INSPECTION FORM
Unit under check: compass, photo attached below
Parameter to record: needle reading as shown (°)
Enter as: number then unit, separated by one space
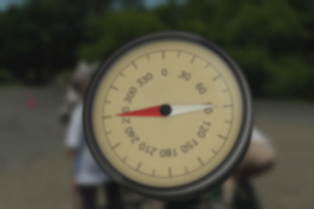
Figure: 270 °
